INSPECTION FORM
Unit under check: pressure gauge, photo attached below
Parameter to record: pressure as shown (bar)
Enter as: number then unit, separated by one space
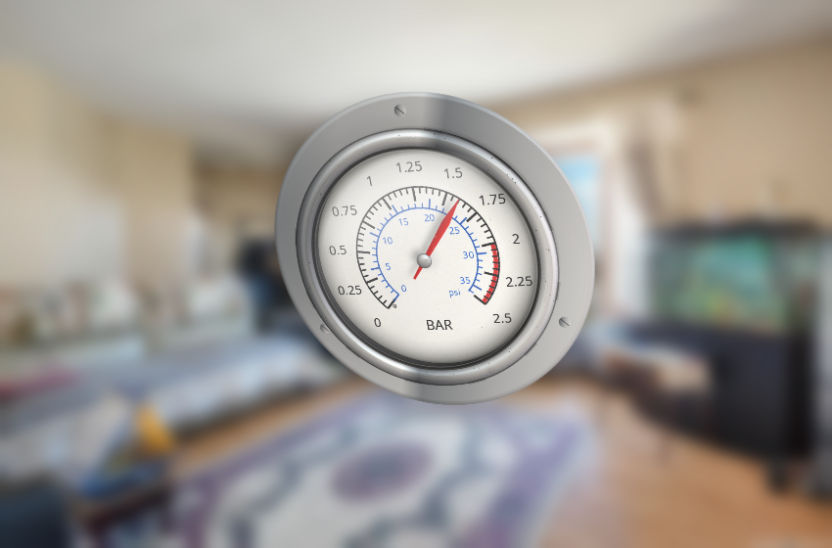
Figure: 1.6 bar
